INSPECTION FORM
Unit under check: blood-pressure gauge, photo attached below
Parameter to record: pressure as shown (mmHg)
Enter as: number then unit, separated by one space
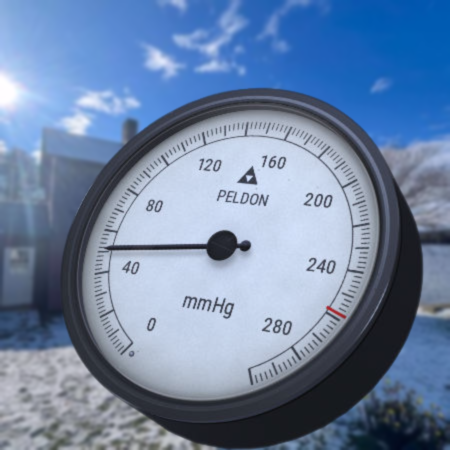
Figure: 50 mmHg
